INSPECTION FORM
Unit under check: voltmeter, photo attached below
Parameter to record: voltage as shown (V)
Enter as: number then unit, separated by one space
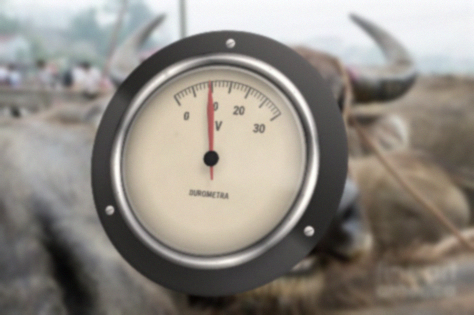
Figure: 10 V
